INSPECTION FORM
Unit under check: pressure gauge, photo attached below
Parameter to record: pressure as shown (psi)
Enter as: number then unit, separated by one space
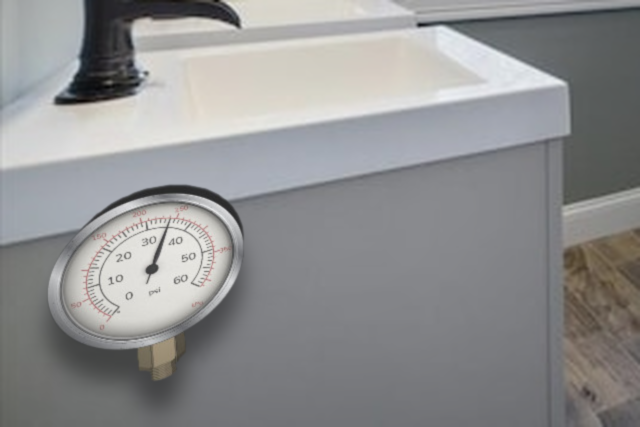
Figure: 35 psi
